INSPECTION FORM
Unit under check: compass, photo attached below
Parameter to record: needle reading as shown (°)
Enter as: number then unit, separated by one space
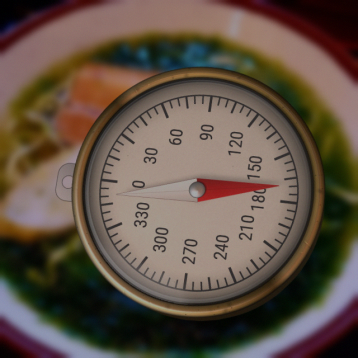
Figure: 170 °
